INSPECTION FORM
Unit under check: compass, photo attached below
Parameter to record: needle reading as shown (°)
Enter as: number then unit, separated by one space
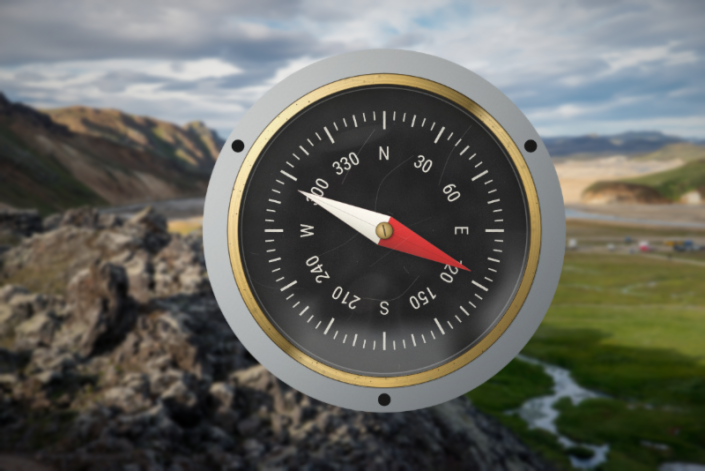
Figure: 115 °
